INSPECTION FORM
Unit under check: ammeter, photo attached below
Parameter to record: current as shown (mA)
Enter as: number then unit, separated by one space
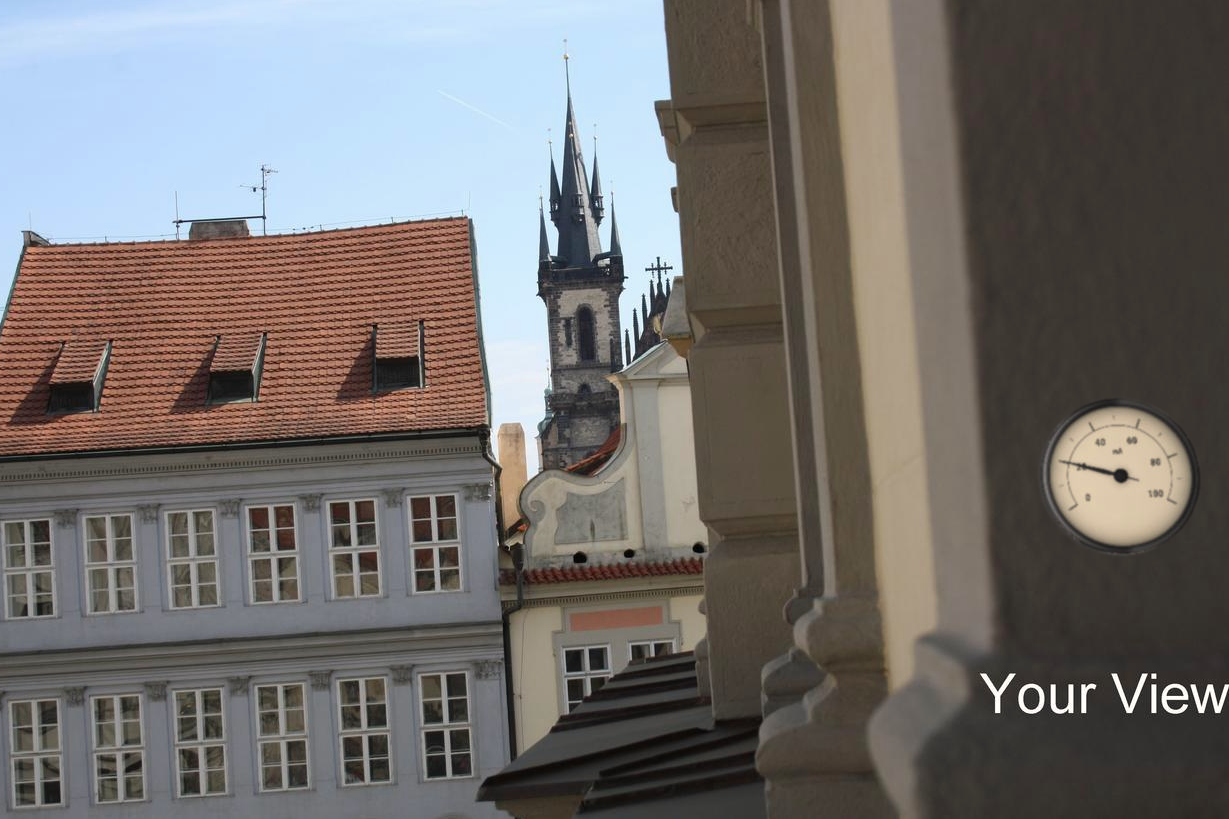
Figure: 20 mA
